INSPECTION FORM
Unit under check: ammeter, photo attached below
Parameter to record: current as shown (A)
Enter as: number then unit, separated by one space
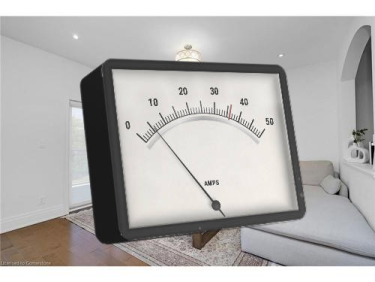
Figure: 5 A
